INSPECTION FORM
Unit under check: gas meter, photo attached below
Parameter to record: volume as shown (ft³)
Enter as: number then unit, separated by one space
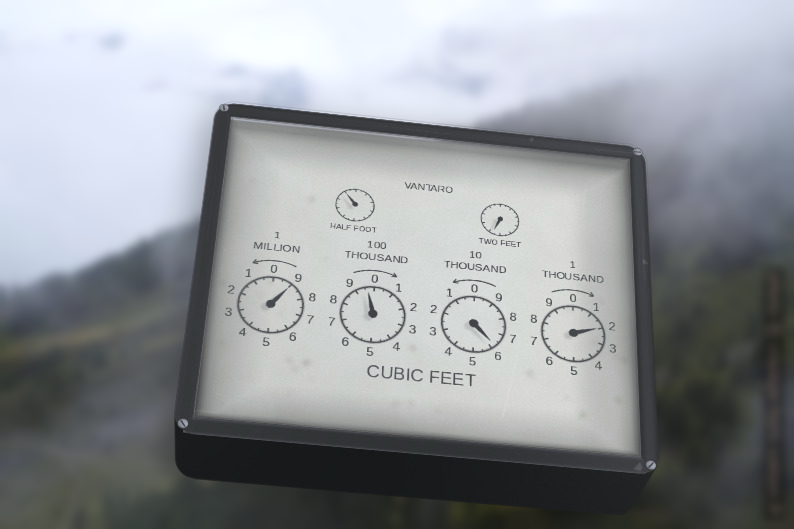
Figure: 896200 ft³
